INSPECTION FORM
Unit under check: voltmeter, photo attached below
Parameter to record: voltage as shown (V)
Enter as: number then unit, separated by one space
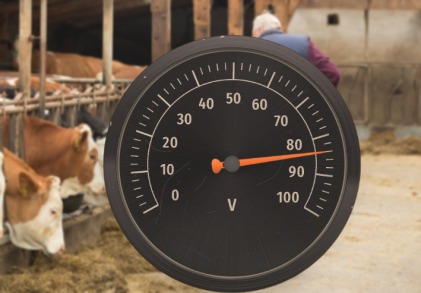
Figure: 84 V
